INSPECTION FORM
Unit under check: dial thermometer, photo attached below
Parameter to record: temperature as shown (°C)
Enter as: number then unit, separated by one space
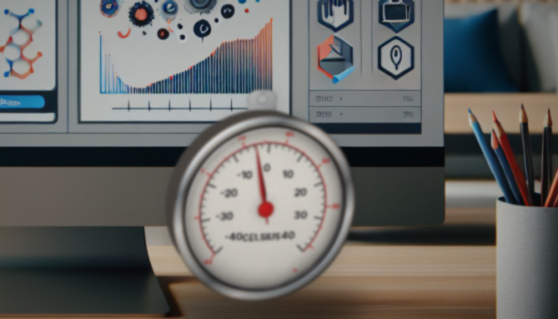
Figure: -4 °C
